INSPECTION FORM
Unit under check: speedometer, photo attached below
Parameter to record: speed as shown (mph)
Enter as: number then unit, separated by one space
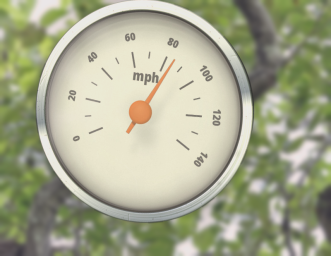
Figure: 85 mph
